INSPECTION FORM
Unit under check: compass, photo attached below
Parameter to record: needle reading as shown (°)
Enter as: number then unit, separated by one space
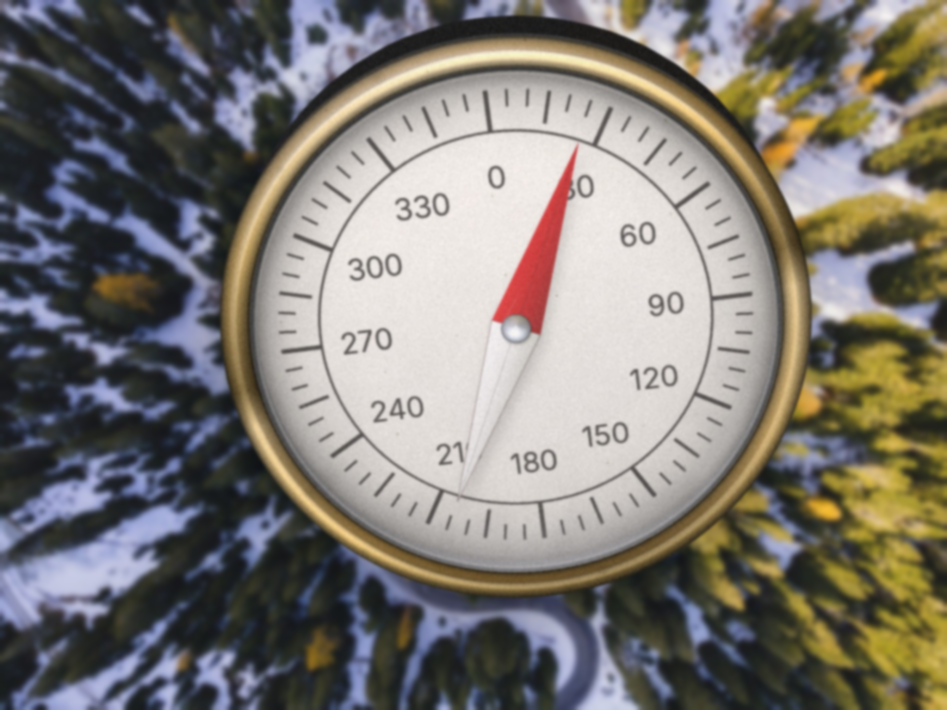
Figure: 25 °
